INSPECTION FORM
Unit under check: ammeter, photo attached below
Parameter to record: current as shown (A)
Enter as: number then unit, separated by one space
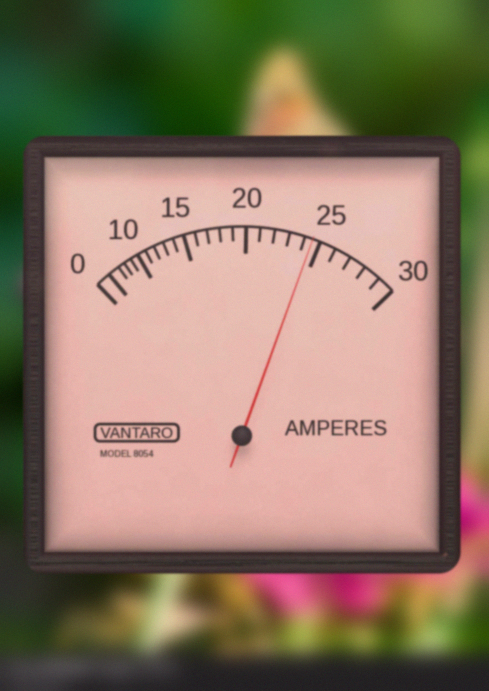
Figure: 24.5 A
